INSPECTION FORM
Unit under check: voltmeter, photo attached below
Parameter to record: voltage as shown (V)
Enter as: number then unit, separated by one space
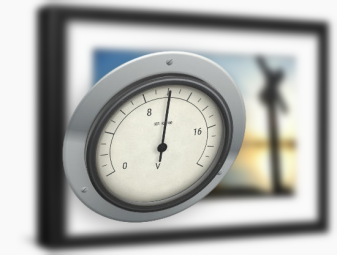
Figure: 10 V
